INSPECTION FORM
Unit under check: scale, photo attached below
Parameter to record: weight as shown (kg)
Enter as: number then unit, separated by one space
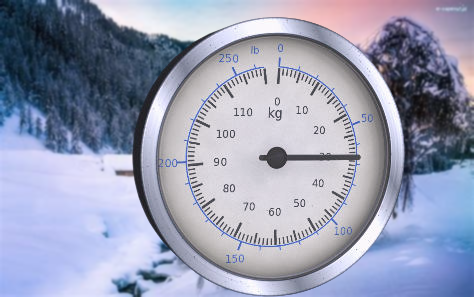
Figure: 30 kg
